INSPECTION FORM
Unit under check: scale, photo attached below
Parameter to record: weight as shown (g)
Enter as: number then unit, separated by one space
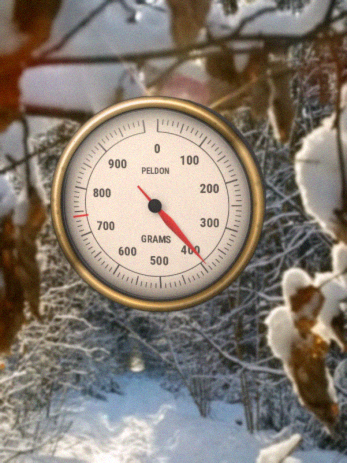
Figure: 390 g
